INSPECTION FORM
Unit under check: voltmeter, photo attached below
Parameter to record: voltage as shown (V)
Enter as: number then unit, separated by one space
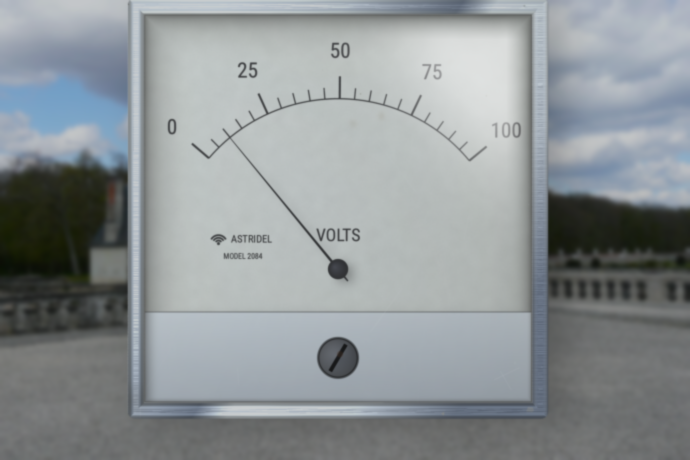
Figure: 10 V
